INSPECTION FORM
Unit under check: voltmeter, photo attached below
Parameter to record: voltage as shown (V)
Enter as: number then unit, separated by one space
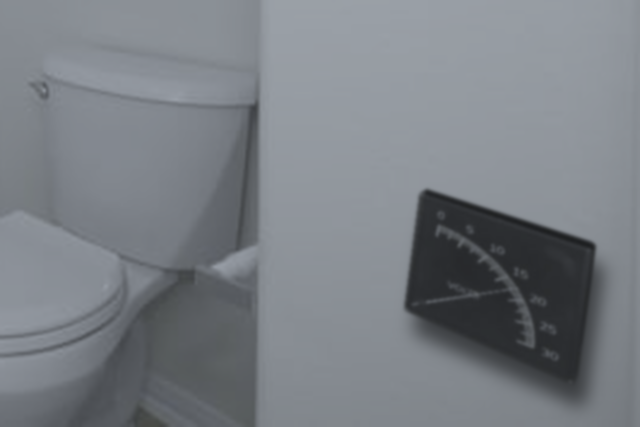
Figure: 17.5 V
